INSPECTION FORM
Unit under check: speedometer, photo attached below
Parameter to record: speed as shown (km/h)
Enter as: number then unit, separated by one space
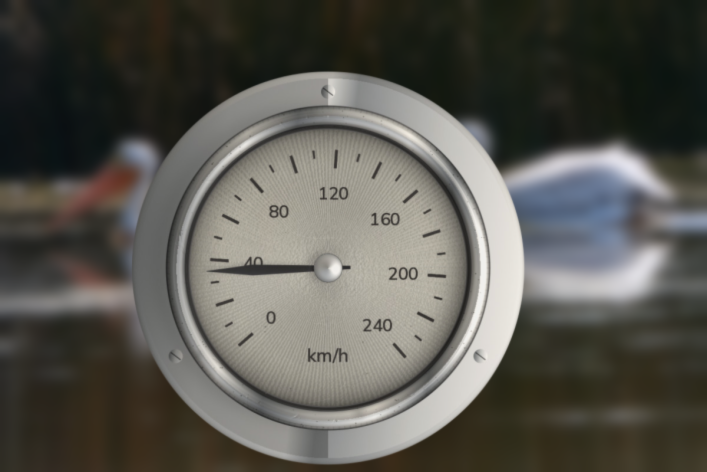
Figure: 35 km/h
